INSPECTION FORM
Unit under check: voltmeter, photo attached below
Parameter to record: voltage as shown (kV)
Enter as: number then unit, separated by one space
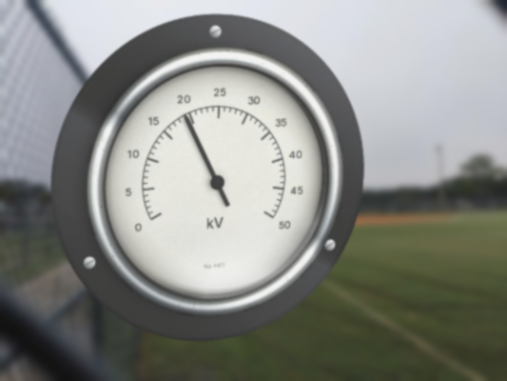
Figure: 19 kV
